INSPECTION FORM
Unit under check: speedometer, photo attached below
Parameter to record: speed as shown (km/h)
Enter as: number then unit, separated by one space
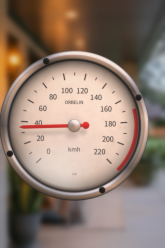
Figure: 35 km/h
